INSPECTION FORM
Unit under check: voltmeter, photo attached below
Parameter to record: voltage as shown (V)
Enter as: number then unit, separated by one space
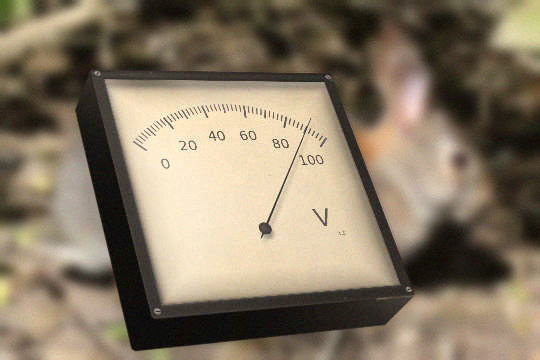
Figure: 90 V
